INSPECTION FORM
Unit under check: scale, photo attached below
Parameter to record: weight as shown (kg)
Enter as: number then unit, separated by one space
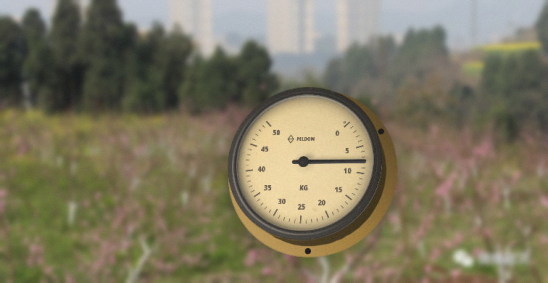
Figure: 8 kg
